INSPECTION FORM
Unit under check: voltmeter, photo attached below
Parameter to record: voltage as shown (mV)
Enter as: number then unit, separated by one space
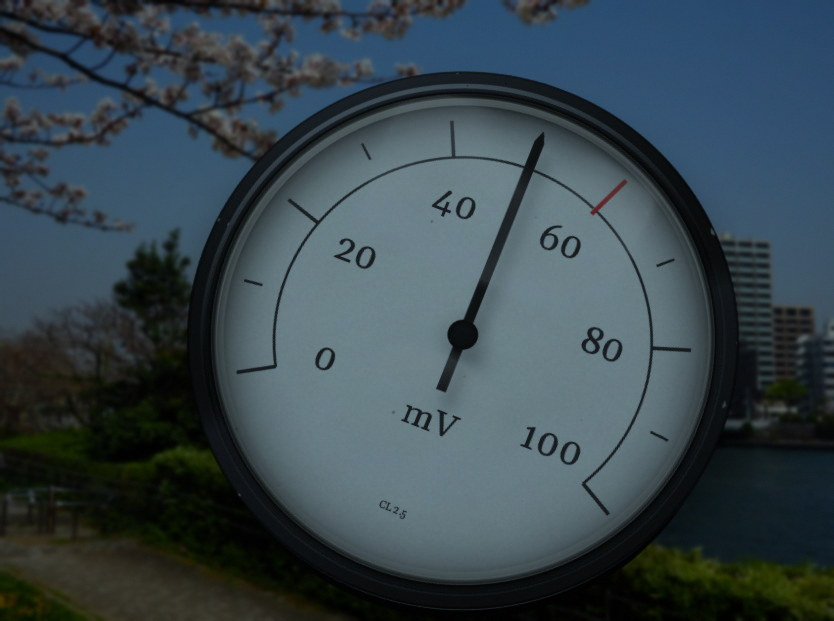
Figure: 50 mV
